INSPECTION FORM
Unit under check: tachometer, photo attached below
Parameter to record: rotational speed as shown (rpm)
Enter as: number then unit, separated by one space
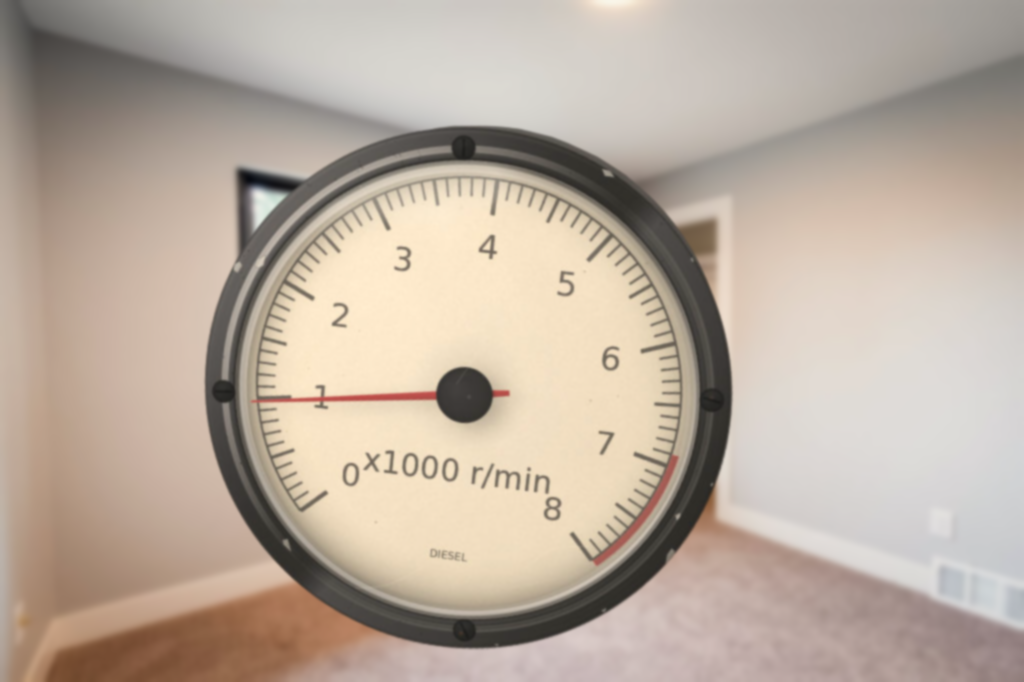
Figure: 1000 rpm
